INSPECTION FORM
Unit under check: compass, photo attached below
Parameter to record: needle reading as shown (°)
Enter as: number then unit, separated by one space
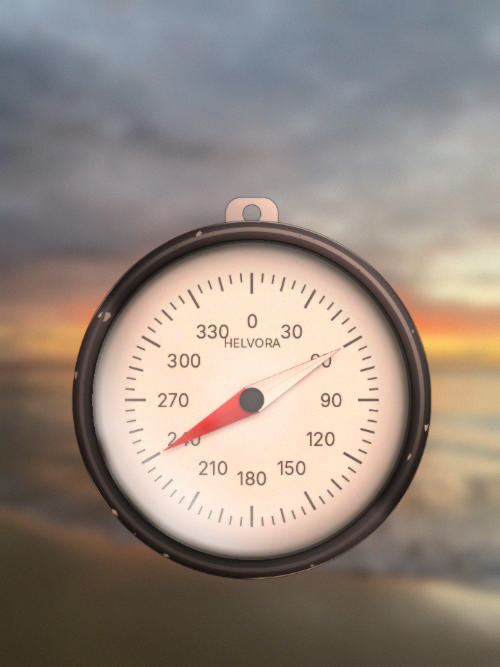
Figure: 240 °
